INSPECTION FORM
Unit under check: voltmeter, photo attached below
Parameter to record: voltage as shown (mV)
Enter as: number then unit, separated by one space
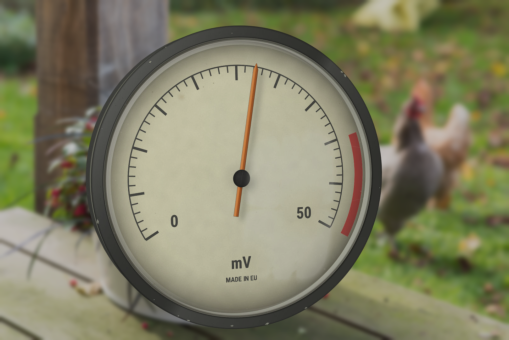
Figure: 27 mV
